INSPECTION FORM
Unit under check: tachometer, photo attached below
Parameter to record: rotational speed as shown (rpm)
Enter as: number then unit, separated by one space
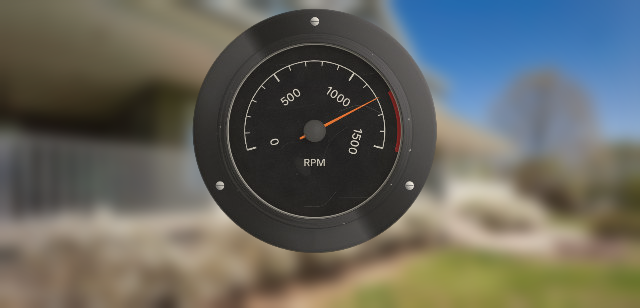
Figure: 1200 rpm
